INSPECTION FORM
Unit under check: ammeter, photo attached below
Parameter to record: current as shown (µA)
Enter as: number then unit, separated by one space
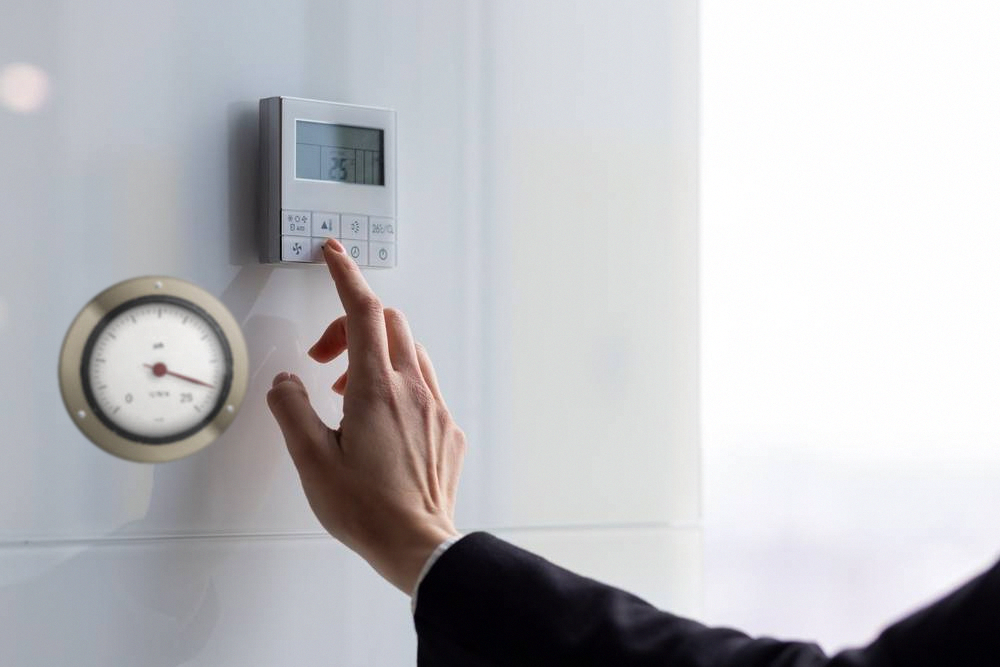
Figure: 22.5 µA
